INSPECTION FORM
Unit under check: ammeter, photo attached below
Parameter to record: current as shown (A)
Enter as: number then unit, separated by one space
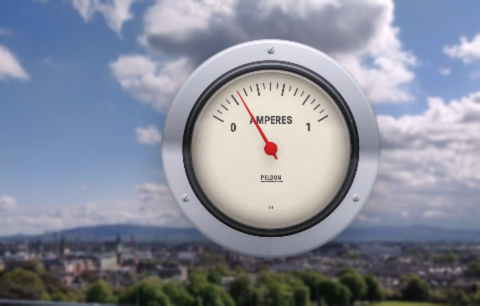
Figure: 0.25 A
